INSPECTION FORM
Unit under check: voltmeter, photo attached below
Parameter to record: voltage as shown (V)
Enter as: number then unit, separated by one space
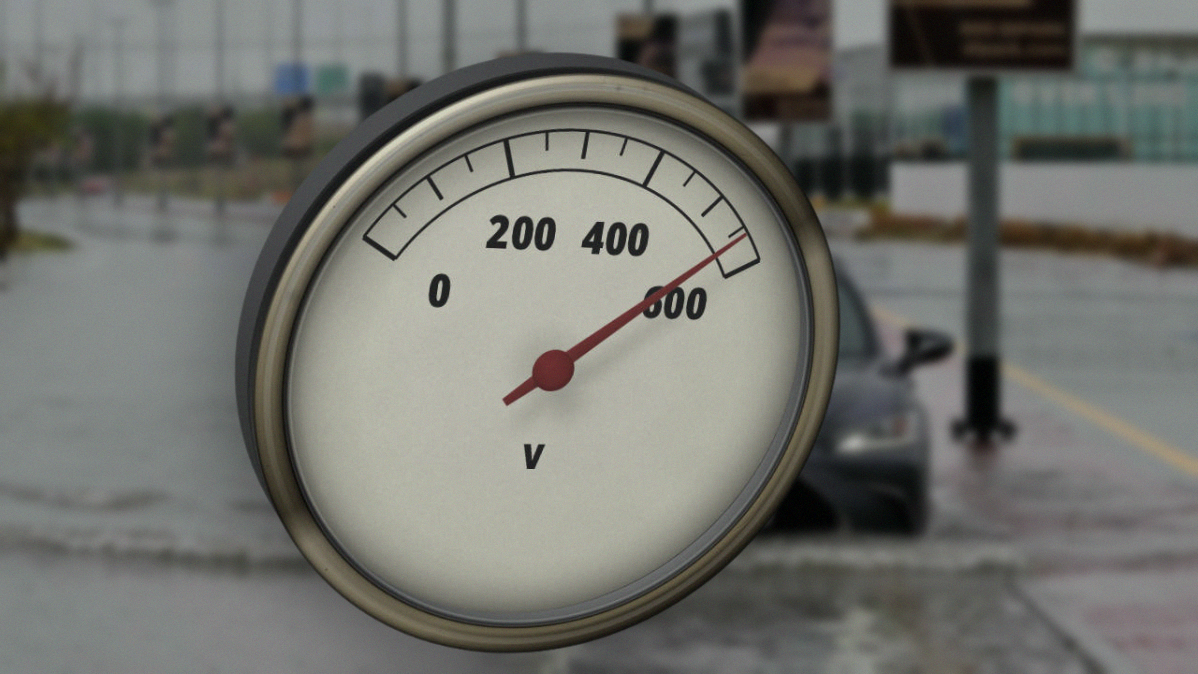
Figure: 550 V
